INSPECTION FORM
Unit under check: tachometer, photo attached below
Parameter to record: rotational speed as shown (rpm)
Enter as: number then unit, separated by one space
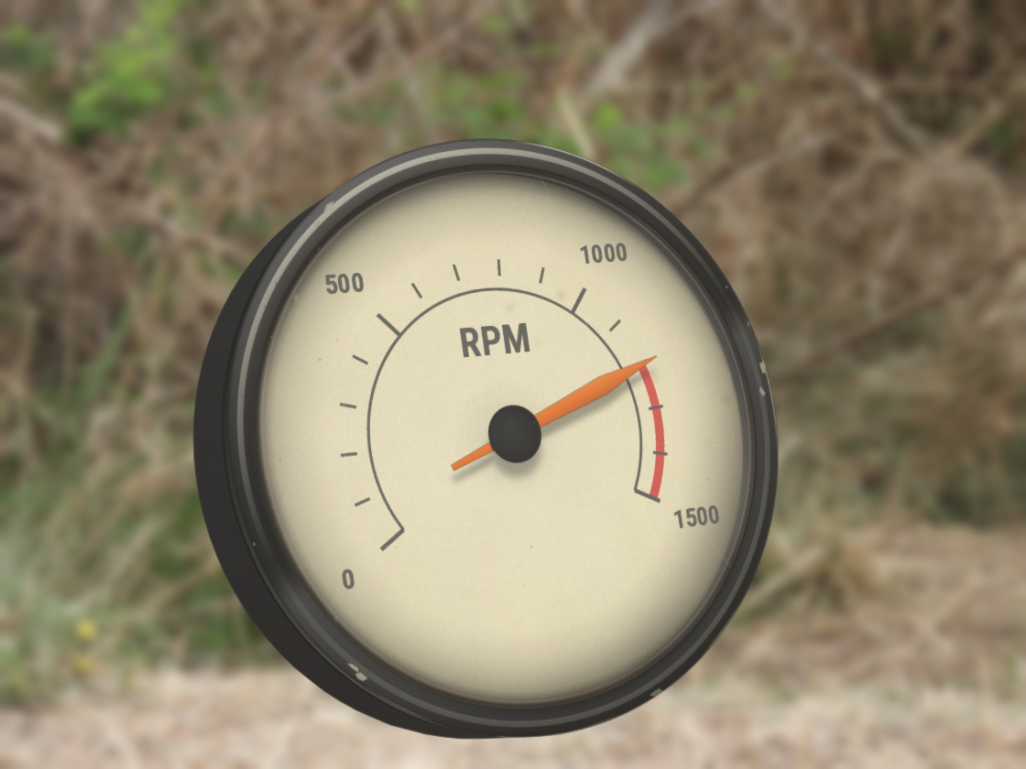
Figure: 1200 rpm
